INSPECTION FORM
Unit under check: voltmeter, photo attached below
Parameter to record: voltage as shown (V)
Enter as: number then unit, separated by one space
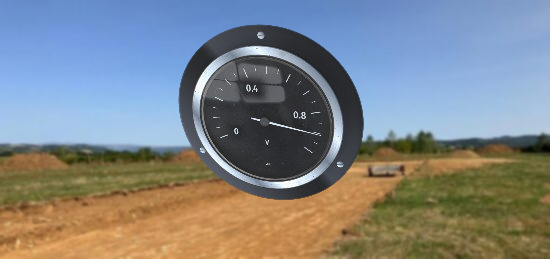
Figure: 0.9 V
